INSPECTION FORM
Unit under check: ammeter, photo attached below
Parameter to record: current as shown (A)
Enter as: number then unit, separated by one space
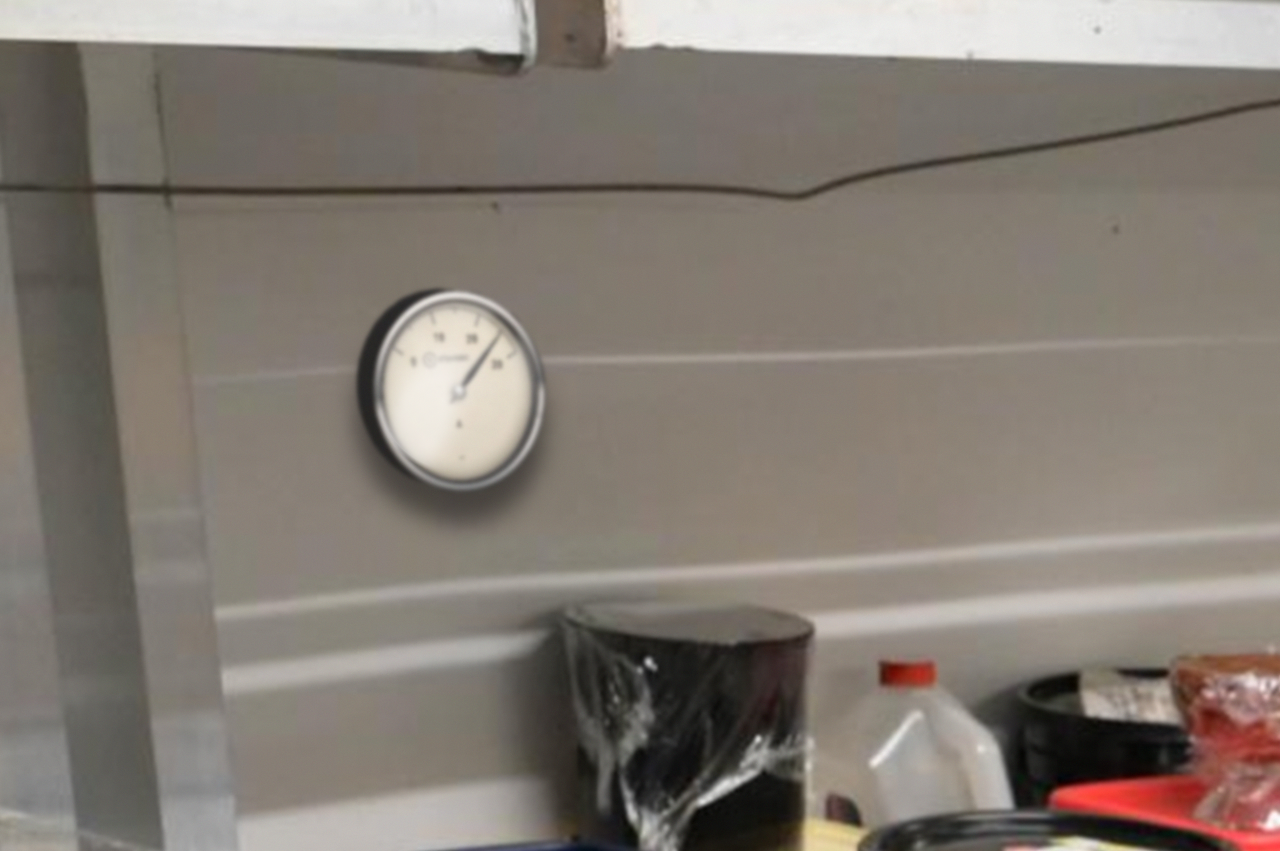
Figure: 25 A
